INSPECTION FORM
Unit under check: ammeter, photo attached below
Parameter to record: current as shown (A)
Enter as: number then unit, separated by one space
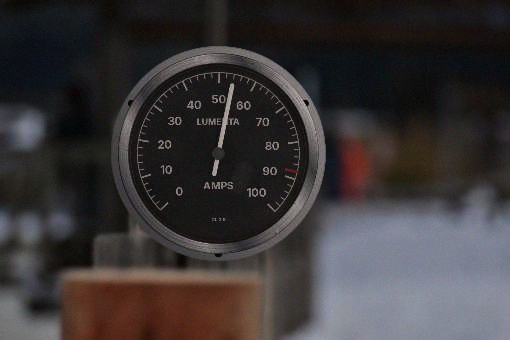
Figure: 54 A
